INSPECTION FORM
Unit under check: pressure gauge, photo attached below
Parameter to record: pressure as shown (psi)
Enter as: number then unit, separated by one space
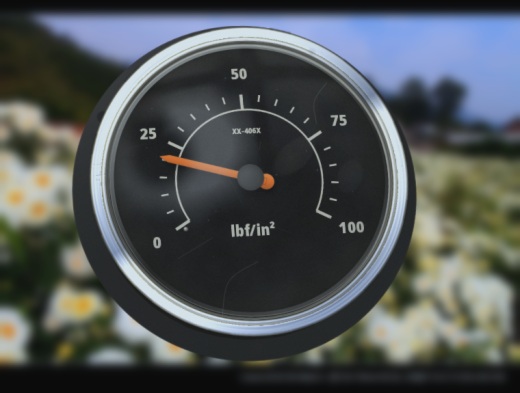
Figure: 20 psi
